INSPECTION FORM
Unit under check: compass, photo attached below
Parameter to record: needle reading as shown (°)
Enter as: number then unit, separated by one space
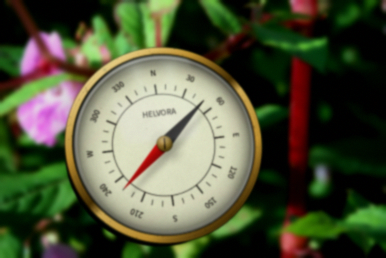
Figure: 230 °
